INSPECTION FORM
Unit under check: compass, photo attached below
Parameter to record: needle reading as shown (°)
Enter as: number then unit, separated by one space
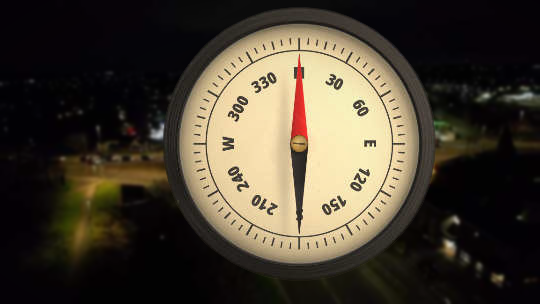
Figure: 0 °
